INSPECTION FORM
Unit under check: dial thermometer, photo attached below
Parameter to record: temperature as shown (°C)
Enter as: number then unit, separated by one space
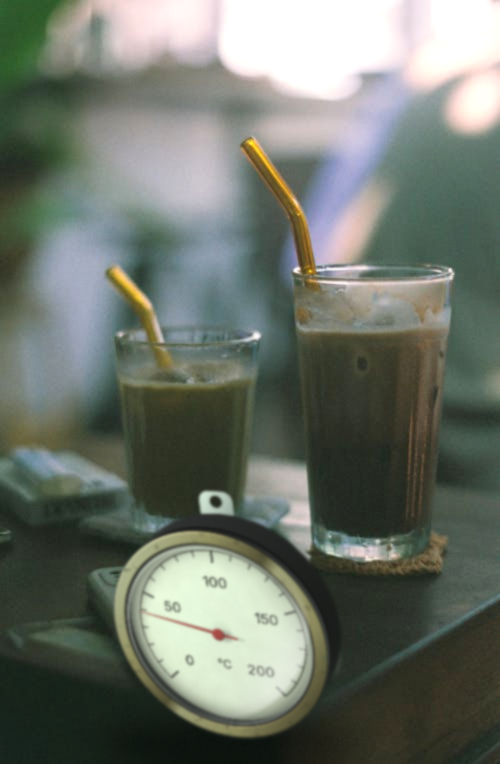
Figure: 40 °C
